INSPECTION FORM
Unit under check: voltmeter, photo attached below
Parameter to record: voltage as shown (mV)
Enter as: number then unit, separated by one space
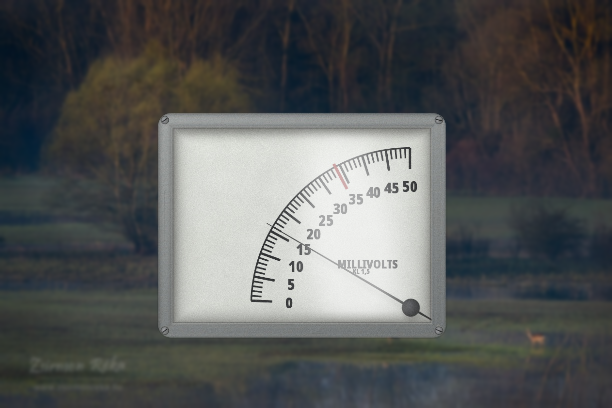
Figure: 16 mV
